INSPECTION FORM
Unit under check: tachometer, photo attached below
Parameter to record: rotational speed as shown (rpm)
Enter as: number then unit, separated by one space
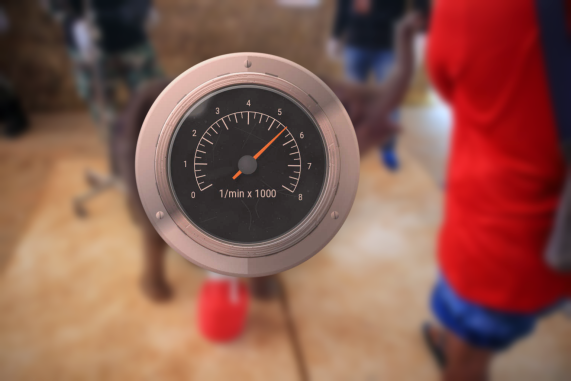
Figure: 5500 rpm
